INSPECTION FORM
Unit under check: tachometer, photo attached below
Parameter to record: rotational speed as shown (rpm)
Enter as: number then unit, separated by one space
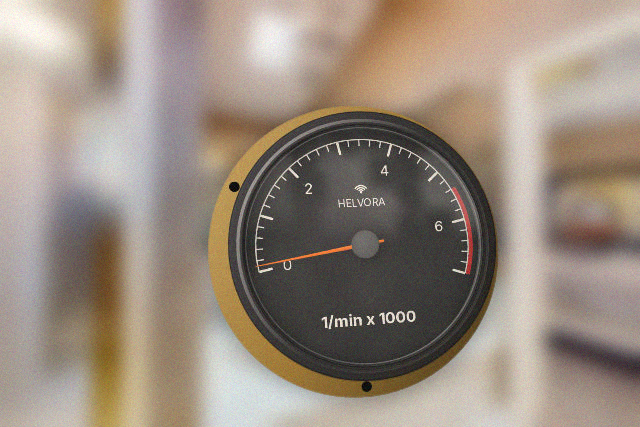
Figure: 100 rpm
